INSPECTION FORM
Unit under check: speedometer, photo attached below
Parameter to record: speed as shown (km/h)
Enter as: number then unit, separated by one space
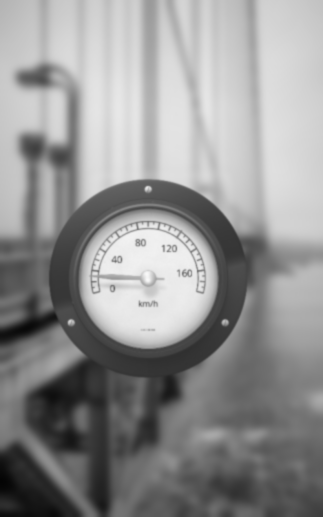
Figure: 15 km/h
